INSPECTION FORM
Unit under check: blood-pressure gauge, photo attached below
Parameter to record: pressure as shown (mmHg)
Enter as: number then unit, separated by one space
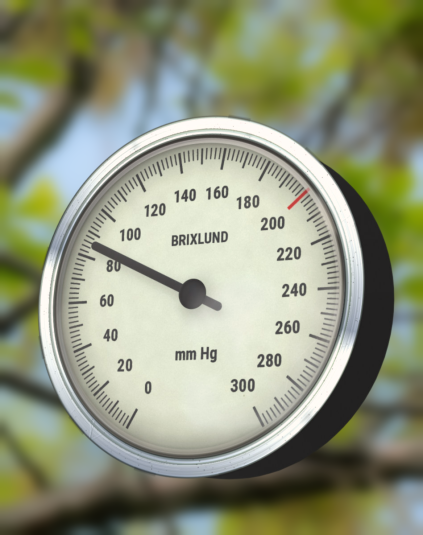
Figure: 86 mmHg
